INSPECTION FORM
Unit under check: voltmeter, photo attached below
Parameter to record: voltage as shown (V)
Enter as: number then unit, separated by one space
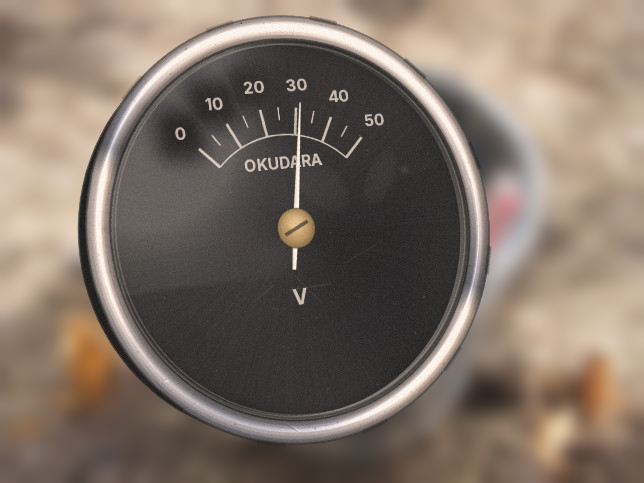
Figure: 30 V
